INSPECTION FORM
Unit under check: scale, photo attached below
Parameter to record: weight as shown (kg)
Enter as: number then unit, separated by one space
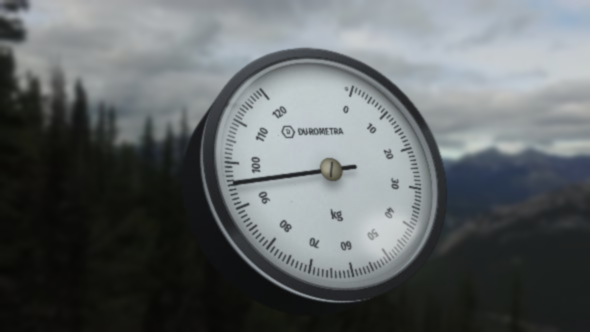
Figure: 95 kg
